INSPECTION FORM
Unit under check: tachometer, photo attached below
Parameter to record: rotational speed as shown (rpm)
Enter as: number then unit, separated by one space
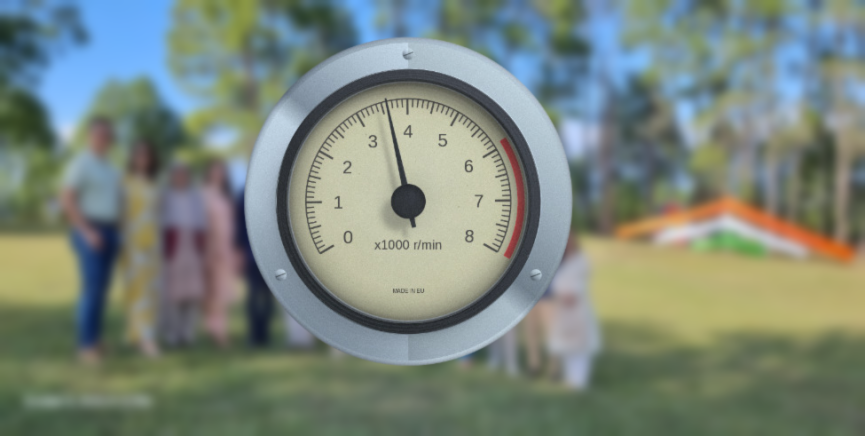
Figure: 3600 rpm
